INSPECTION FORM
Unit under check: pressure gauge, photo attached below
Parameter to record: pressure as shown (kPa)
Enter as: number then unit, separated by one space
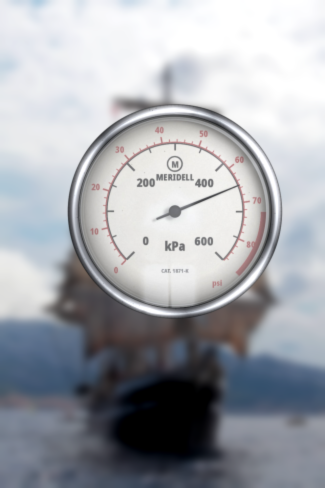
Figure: 450 kPa
